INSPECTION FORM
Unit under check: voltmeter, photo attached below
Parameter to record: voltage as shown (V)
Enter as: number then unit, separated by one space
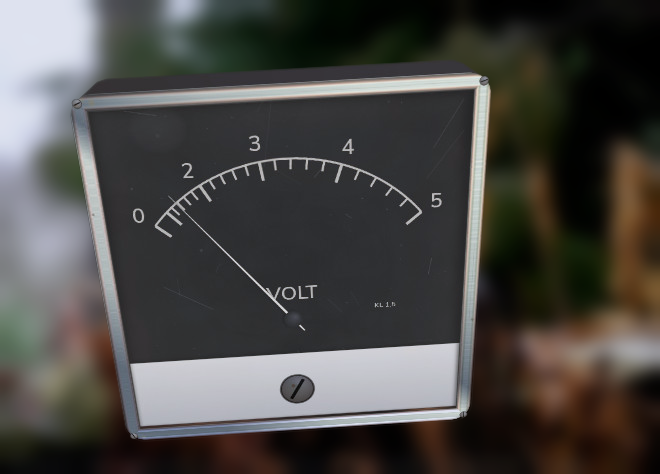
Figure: 1.4 V
